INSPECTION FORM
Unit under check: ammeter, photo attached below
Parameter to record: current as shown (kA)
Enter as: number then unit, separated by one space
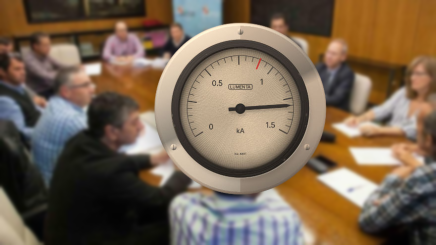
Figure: 1.3 kA
